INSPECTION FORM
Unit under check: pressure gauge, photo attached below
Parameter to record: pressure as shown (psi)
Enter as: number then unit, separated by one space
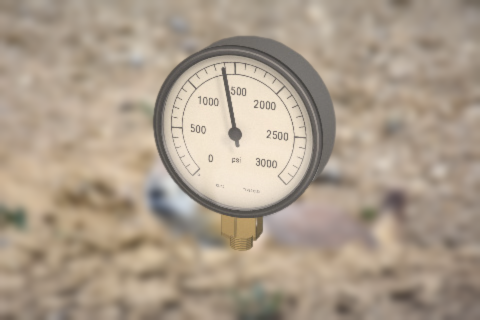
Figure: 1400 psi
